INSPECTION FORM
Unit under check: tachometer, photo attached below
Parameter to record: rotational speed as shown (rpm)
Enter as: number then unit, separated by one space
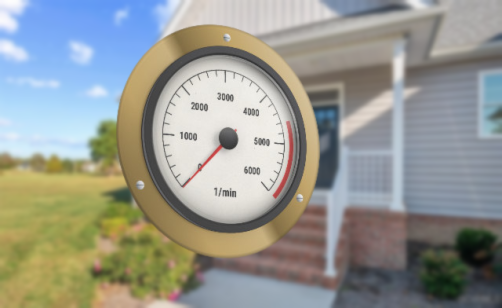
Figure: 0 rpm
